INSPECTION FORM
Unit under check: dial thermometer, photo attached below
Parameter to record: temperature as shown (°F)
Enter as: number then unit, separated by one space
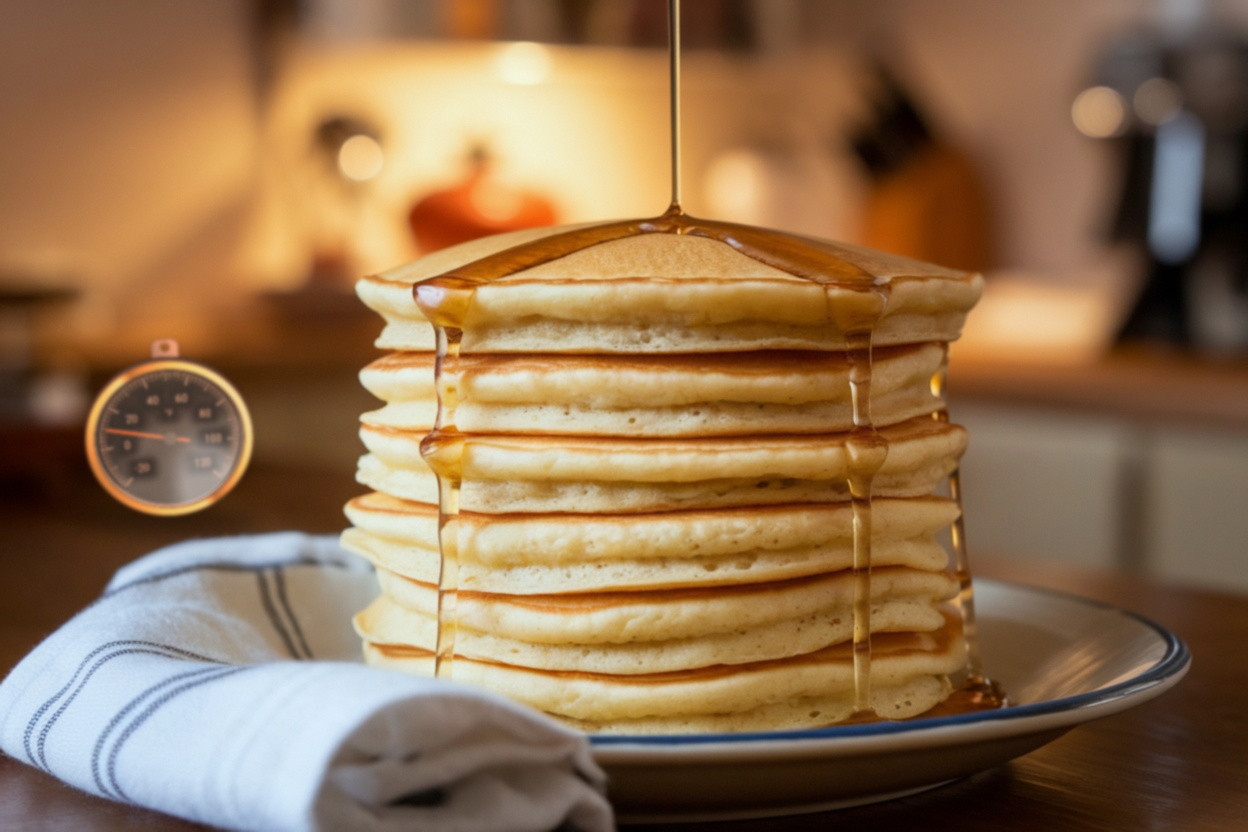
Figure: 10 °F
